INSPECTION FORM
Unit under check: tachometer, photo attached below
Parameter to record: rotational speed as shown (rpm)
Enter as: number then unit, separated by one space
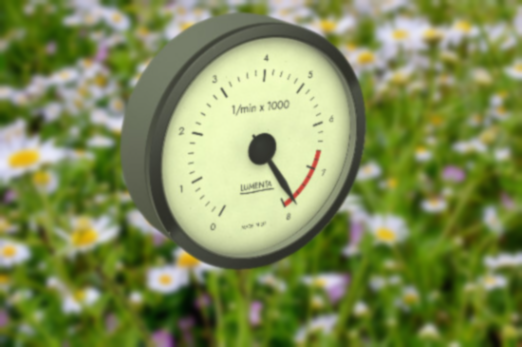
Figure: 7800 rpm
